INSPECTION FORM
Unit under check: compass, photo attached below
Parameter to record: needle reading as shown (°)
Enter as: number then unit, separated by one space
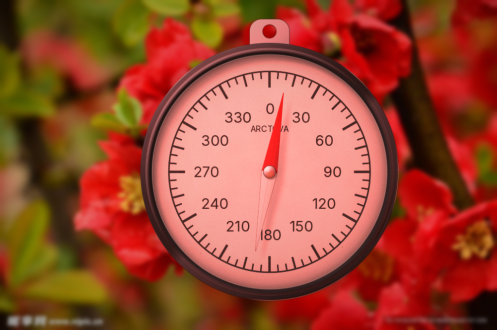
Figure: 10 °
